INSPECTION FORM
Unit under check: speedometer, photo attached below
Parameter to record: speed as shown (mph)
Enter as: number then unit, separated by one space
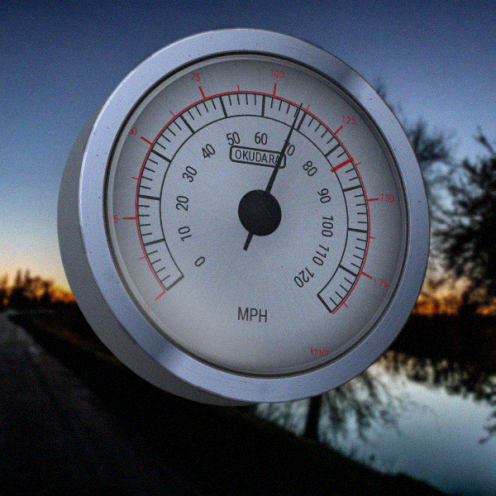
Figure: 68 mph
